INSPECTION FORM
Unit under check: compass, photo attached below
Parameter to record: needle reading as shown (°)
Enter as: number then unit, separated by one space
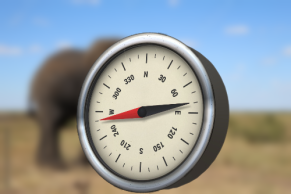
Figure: 260 °
